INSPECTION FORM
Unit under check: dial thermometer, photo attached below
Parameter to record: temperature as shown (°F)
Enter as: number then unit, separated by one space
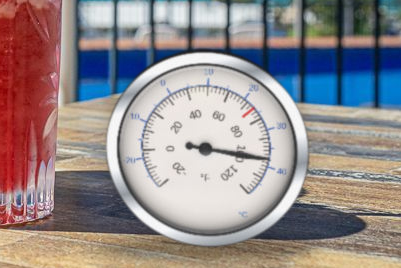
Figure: 100 °F
